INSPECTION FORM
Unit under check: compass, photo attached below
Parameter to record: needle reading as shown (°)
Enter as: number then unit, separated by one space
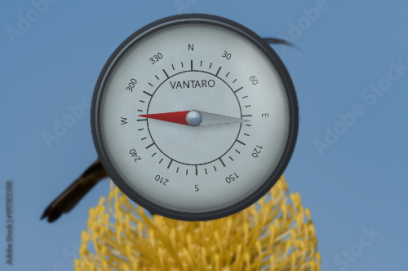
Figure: 275 °
